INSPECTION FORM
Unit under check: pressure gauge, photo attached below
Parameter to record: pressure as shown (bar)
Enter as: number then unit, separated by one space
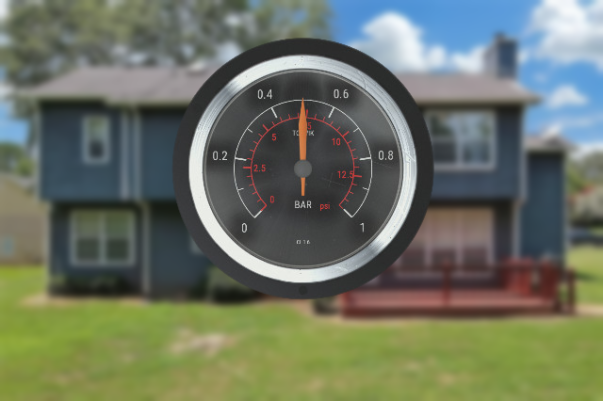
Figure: 0.5 bar
